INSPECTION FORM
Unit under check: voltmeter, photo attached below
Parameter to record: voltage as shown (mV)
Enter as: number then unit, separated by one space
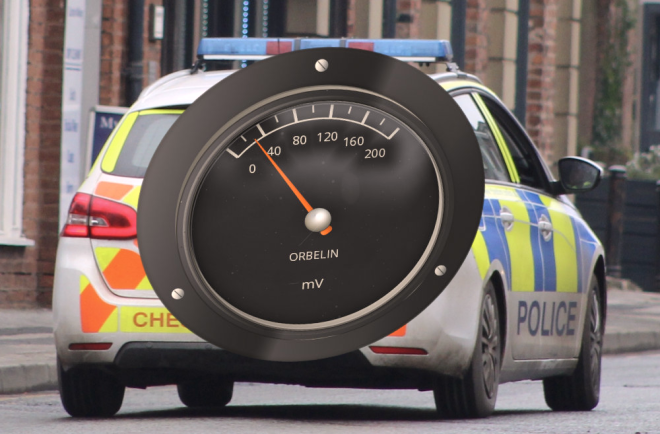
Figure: 30 mV
